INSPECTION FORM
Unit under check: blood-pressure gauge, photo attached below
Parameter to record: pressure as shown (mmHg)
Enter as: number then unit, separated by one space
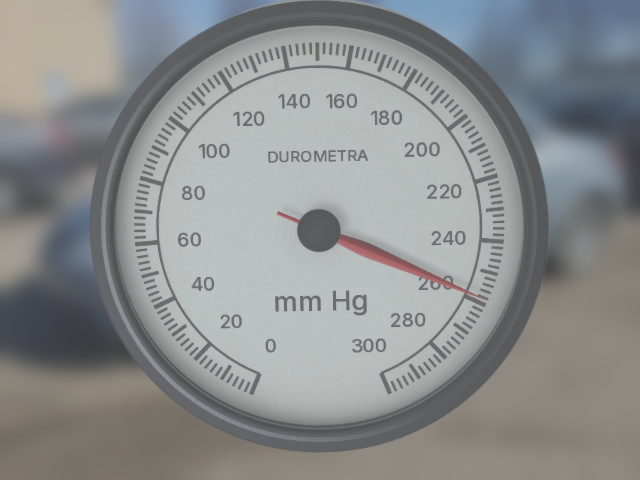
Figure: 258 mmHg
